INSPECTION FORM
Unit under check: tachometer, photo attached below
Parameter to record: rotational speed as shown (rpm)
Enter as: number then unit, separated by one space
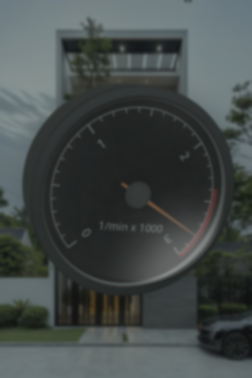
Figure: 2800 rpm
